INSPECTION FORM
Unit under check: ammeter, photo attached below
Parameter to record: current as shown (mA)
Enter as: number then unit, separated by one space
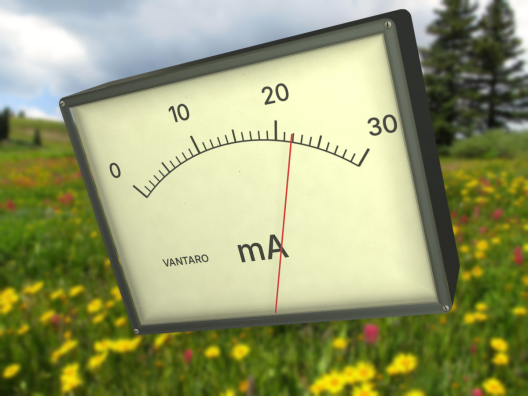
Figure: 22 mA
